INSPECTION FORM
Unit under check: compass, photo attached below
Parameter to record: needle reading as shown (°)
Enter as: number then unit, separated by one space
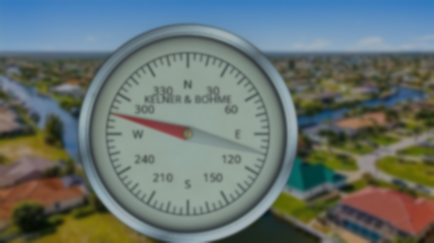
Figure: 285 °
